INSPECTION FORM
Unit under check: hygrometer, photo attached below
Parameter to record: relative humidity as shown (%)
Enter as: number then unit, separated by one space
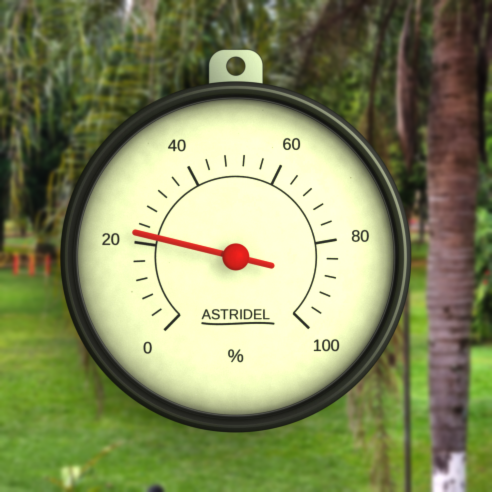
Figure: 22 %
